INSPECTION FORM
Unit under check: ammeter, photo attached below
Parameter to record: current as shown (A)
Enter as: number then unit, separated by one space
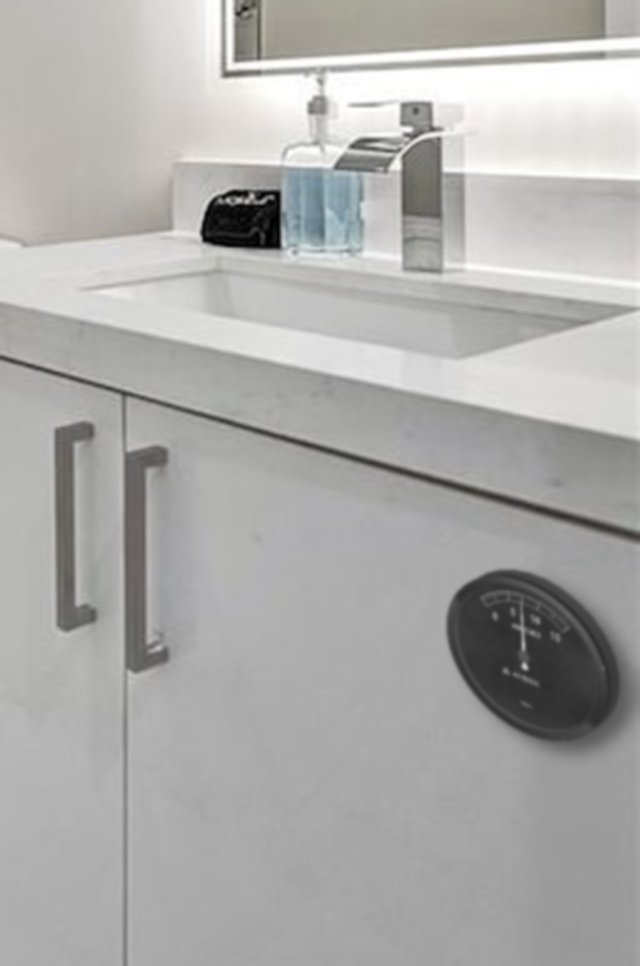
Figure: 7.5 A
